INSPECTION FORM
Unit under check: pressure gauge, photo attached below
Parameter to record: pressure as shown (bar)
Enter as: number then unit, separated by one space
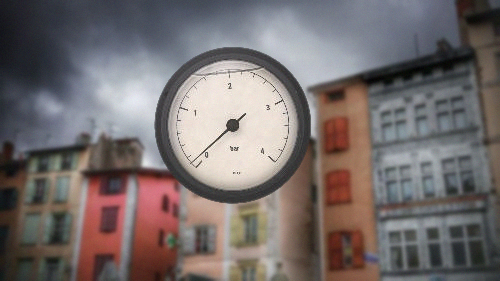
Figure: 0.1 bar
